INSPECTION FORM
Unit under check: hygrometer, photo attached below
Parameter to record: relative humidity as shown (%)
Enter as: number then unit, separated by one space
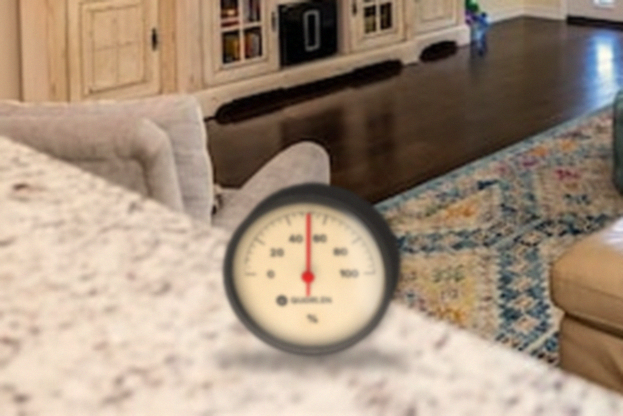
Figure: 52 %
